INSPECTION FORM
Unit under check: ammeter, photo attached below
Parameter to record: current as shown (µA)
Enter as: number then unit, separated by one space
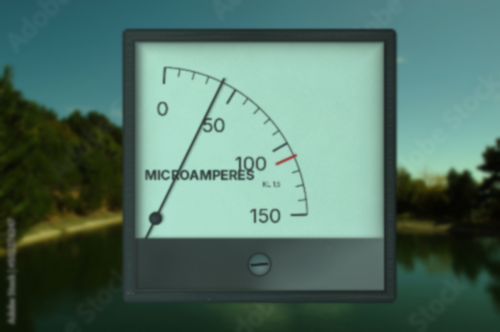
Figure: 40 µA
